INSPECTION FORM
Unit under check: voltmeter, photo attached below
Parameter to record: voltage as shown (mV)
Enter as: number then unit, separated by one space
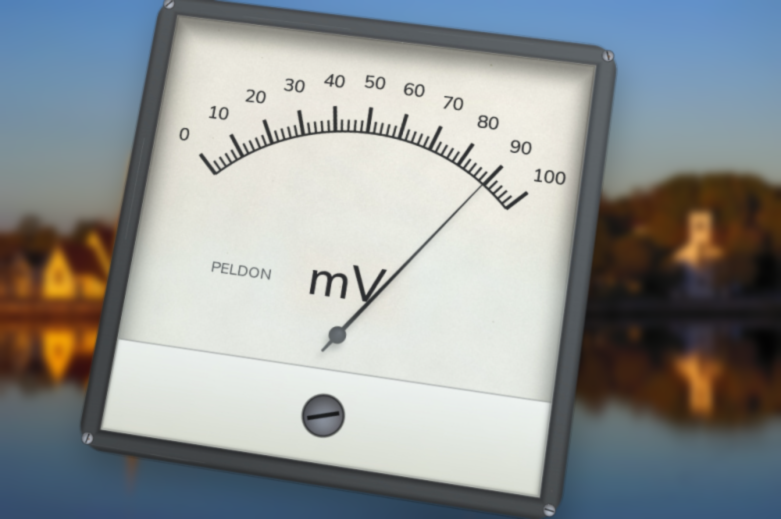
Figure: 90 mV
